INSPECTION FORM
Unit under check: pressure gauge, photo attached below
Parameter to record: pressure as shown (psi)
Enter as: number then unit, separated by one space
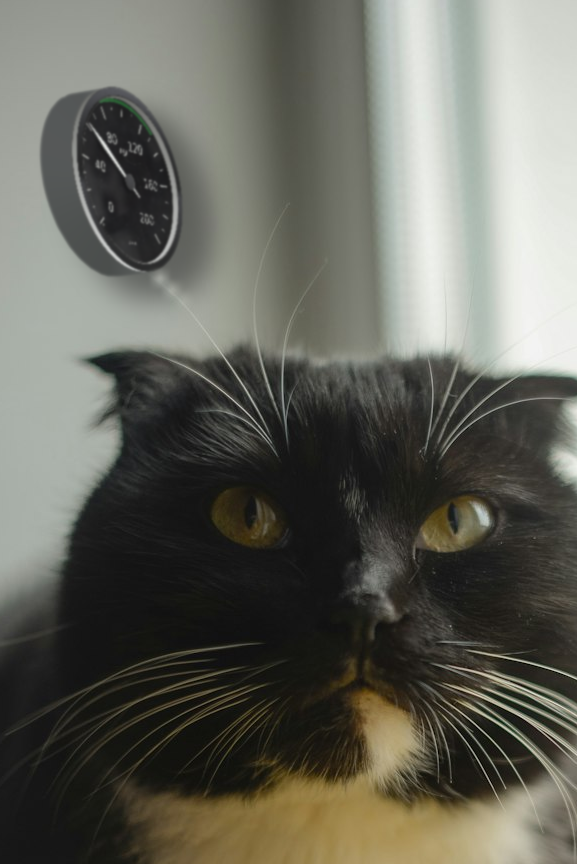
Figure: 60 psi
